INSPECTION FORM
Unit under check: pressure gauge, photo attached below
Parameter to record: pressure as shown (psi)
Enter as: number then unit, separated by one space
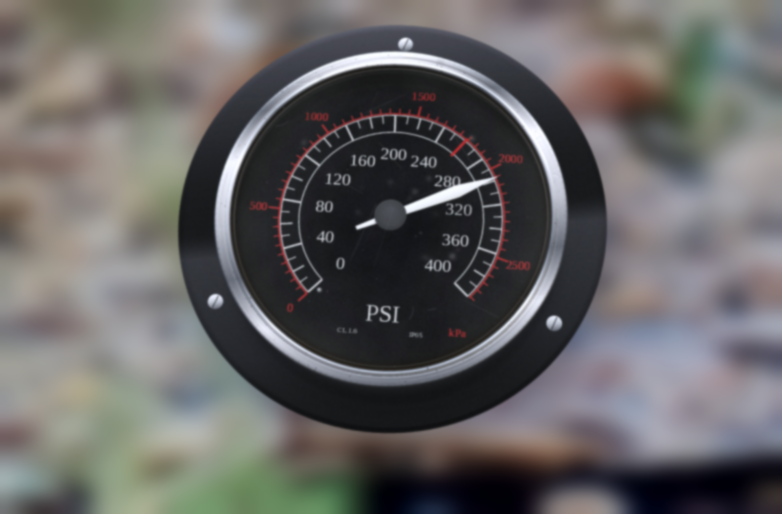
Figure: 300 psi
